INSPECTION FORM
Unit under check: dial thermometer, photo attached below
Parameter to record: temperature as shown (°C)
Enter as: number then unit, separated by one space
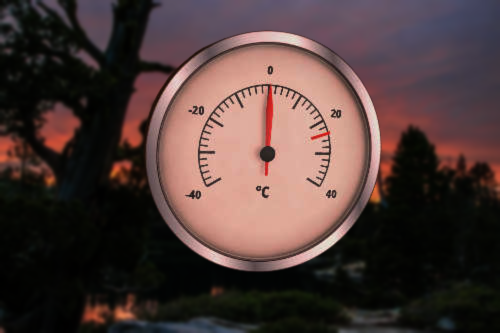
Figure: 0 °C
